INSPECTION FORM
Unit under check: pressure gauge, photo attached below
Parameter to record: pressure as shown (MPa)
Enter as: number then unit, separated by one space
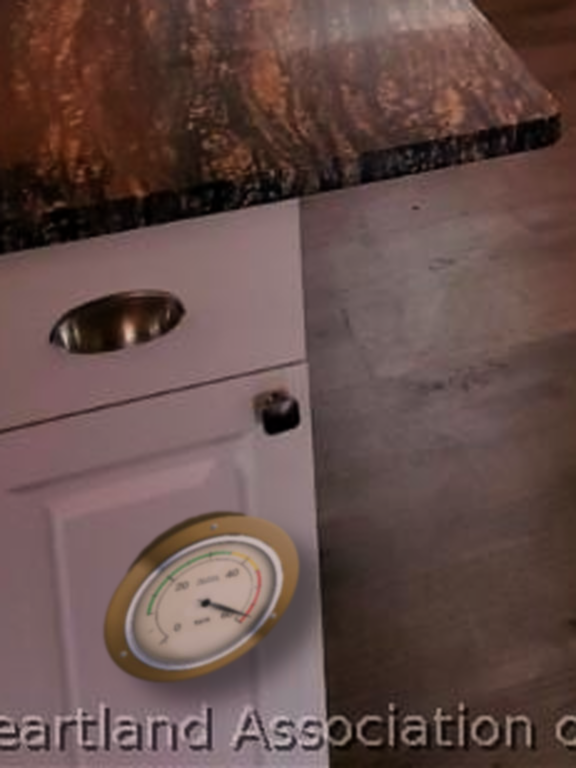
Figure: 57.5 MPa
